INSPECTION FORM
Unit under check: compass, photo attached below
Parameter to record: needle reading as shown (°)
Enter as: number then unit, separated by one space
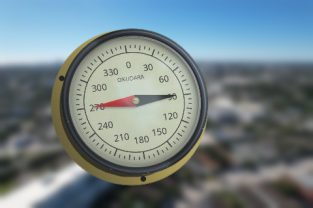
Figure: 270 °
